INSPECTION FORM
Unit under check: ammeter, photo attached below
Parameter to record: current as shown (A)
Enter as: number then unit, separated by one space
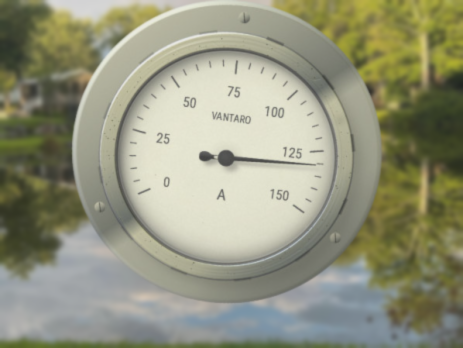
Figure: 130 A
